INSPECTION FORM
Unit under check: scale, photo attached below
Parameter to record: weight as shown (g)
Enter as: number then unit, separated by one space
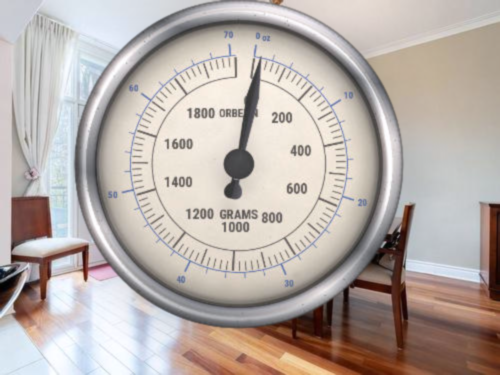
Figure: 20 g
